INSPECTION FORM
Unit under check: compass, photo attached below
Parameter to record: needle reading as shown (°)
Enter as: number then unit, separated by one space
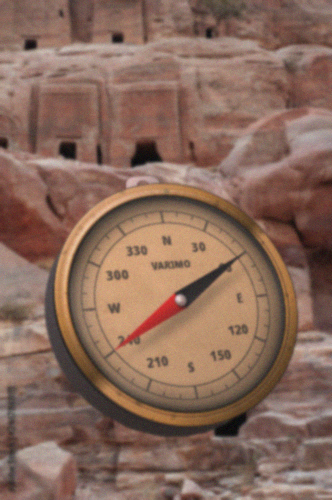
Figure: 240 °
